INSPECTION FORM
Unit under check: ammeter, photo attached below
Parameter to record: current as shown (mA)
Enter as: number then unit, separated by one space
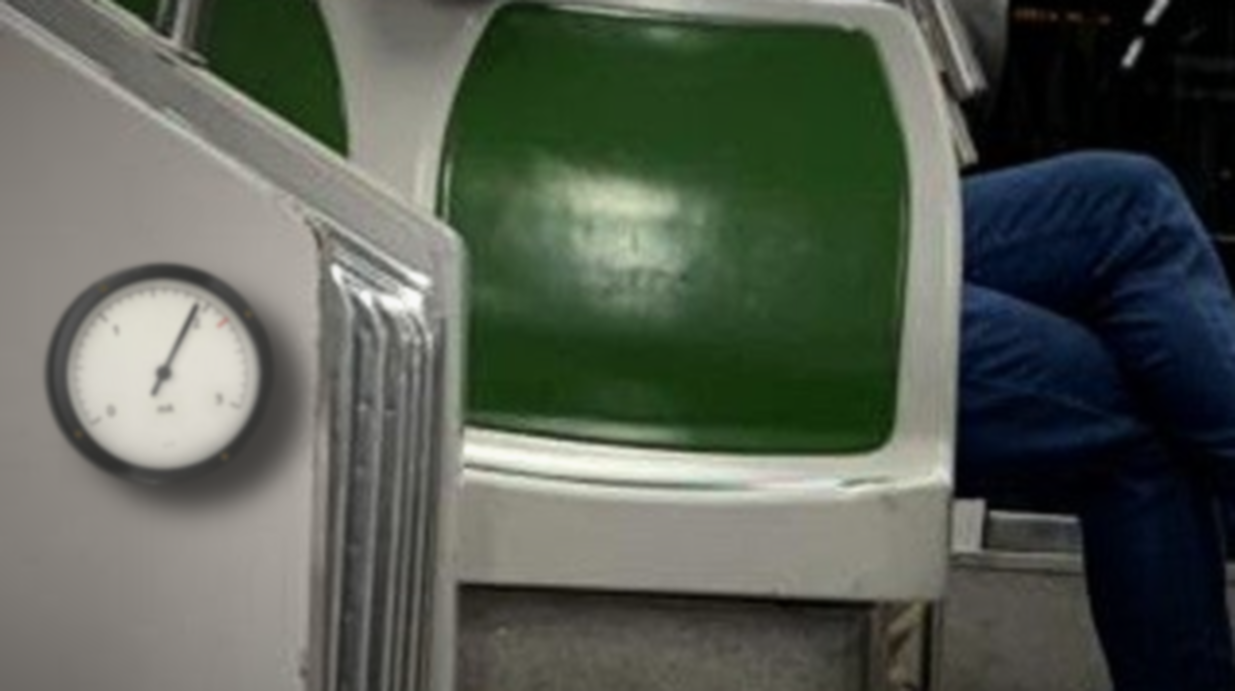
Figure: 1.9 mA
